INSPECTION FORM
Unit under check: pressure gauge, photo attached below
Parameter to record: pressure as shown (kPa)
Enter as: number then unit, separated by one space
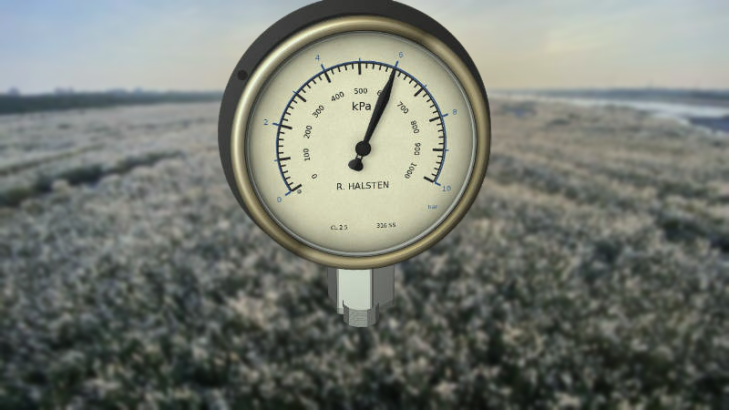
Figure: 600 kPa
